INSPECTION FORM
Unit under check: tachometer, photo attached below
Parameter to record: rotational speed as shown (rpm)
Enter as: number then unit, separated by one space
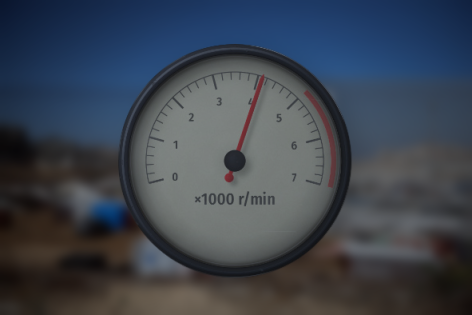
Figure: 4100 rpm
